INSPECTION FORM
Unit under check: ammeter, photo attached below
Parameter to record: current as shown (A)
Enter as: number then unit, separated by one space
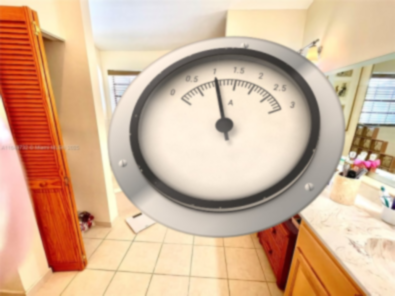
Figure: 1 A
